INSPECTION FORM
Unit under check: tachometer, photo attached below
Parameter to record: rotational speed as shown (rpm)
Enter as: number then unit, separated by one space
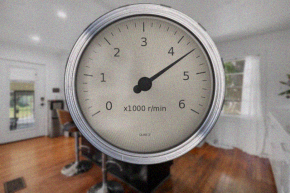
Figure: 4400 rpm
